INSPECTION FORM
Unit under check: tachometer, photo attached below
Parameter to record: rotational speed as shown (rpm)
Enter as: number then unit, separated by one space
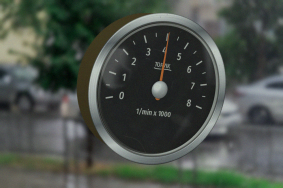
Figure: 4000 rpm
